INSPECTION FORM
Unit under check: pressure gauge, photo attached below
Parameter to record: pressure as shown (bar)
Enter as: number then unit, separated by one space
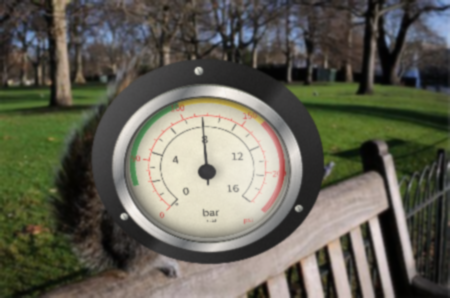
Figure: 8 bar
